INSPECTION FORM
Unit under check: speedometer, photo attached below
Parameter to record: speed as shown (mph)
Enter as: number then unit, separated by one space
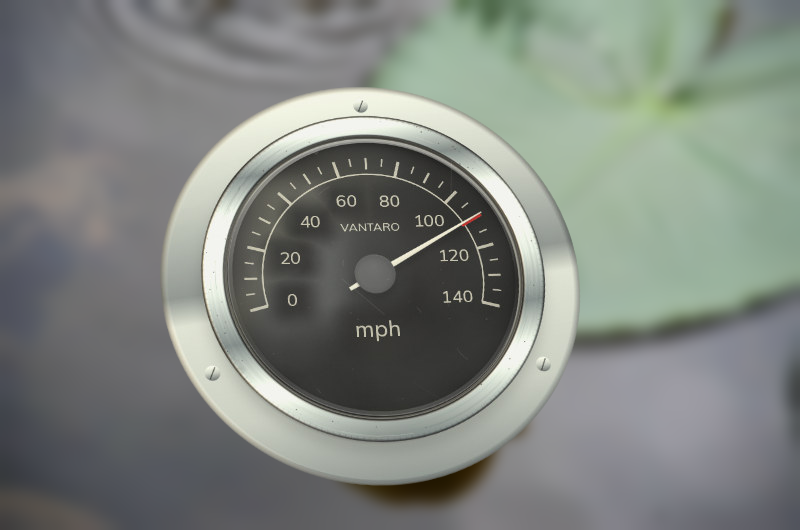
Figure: 110 mph
